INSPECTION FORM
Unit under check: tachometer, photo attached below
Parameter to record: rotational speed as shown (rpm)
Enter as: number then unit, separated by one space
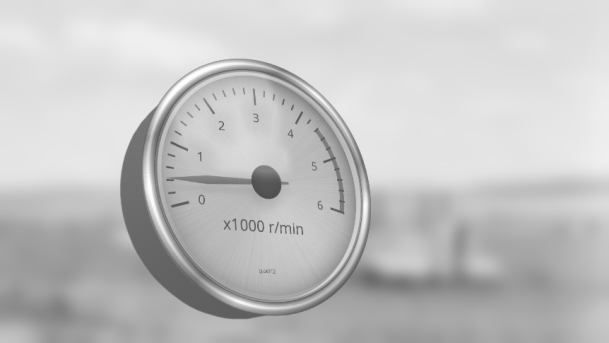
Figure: 400 rpm
